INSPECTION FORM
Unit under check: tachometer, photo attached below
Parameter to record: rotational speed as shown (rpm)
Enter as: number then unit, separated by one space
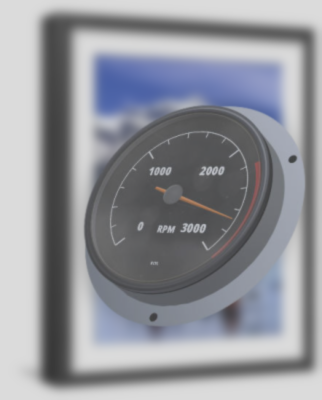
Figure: 2700 rpm
